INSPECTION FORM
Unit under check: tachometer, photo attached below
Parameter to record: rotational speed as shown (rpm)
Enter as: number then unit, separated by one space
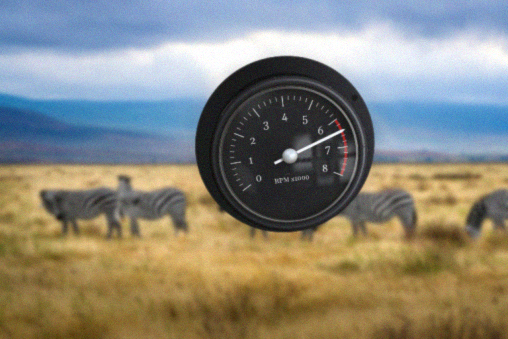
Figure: 6400 rpm
